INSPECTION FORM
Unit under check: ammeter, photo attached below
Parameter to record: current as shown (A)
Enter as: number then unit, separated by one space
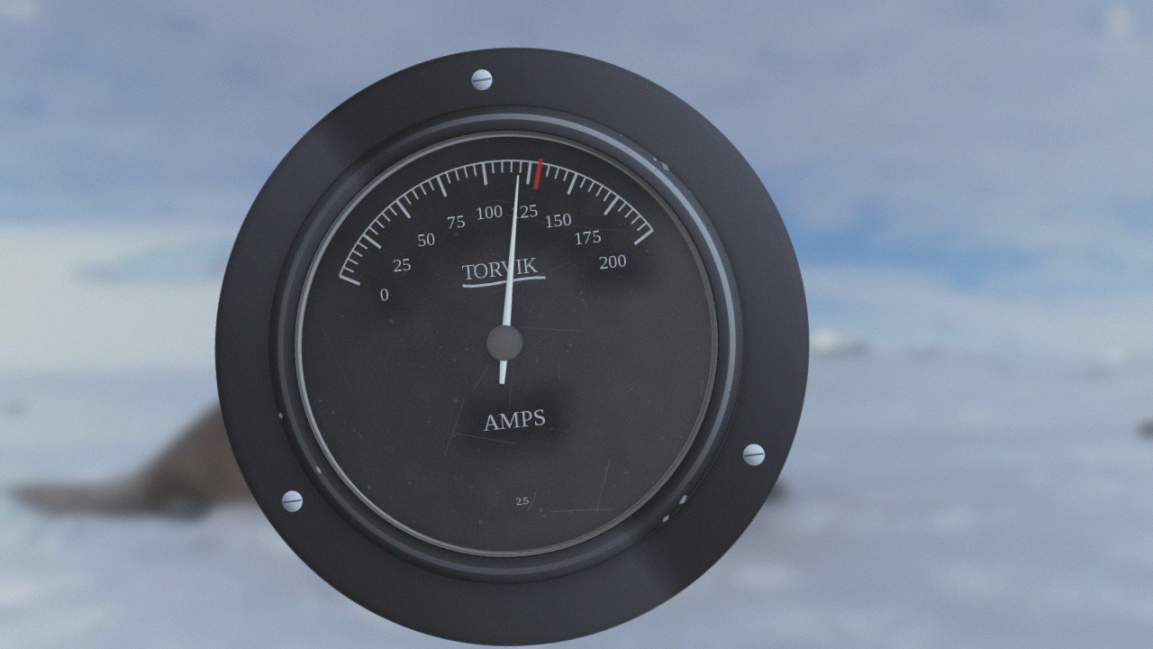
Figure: 120 A
